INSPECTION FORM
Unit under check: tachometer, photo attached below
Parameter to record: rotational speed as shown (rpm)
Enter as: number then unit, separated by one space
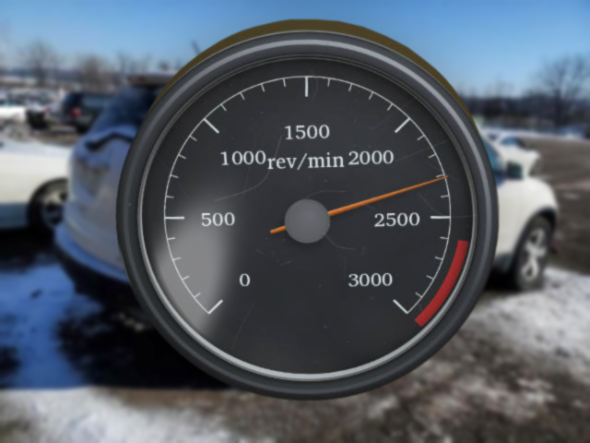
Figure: 2300 rpm
